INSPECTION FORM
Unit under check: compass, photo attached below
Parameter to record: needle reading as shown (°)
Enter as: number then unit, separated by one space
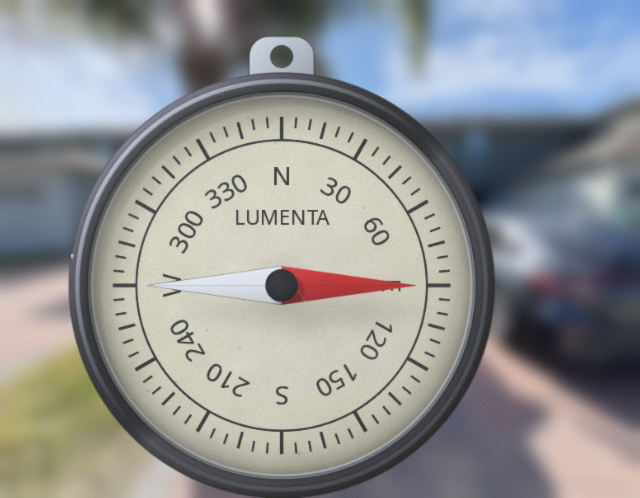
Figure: 90 °
